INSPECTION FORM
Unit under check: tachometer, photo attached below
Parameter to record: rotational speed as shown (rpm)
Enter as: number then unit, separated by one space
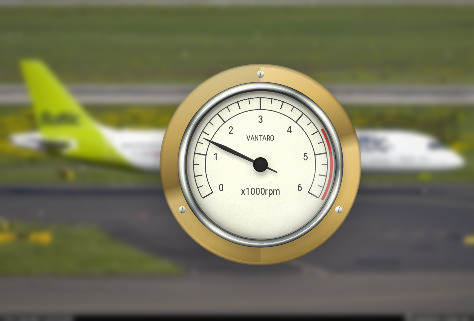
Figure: 1375 rpm
